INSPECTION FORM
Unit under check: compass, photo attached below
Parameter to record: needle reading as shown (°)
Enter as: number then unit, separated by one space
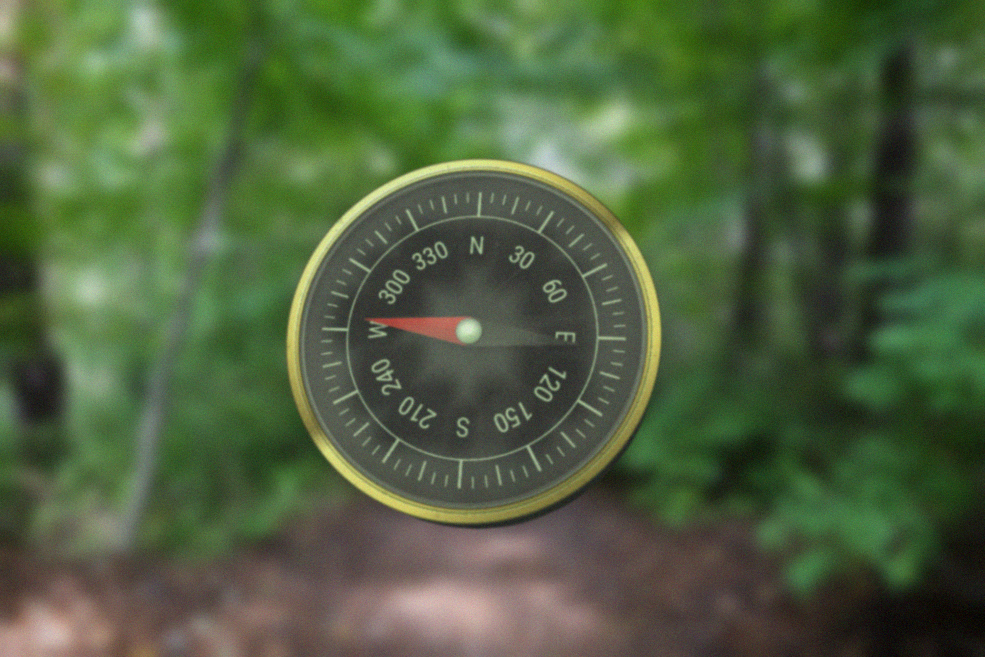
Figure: 275 °
